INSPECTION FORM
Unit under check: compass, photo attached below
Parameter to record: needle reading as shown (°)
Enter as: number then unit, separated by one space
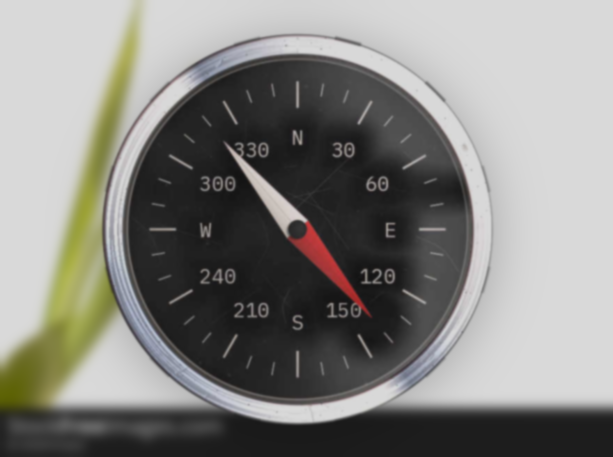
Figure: 140 °
